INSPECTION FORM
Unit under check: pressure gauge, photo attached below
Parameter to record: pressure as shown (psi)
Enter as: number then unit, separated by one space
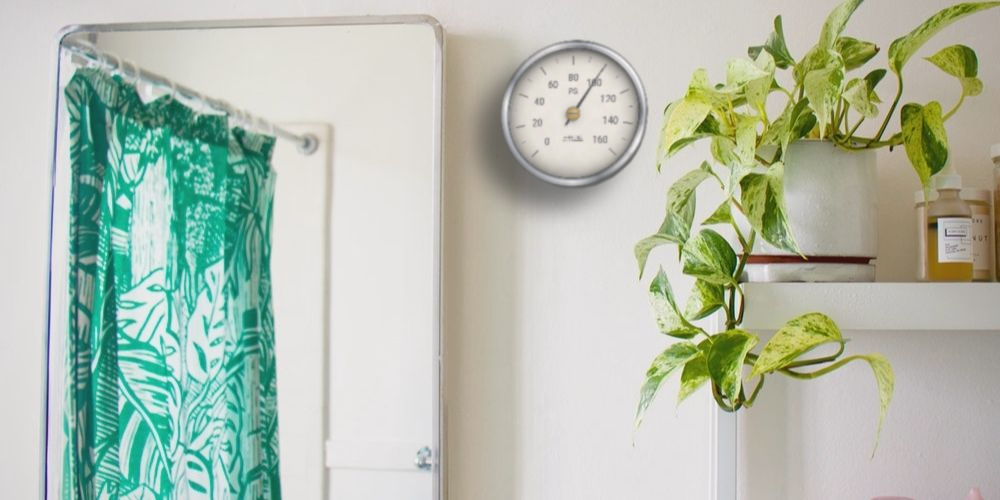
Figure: 100 psi
